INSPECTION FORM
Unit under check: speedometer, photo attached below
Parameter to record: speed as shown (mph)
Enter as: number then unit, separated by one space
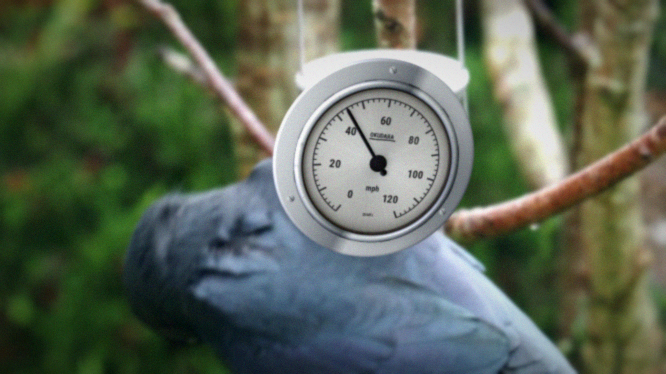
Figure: 44 mph
